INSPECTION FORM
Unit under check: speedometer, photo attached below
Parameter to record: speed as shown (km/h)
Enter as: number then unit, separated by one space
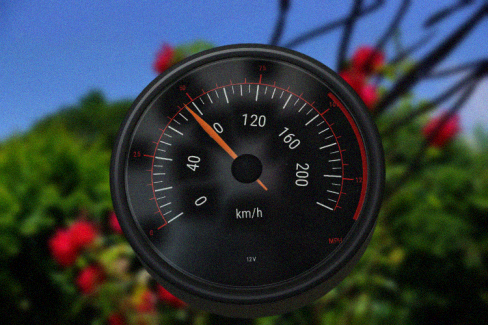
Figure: 75 km/h
